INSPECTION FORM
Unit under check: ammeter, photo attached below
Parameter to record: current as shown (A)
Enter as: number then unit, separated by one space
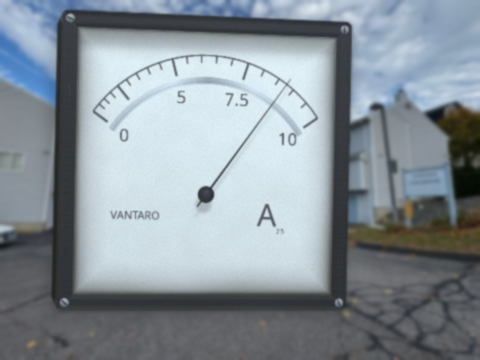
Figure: 8.75 A
